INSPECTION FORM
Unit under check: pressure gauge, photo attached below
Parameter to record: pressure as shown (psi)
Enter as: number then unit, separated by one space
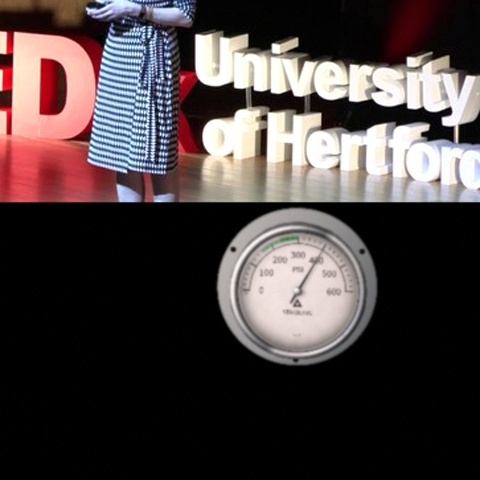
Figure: 400 psi
